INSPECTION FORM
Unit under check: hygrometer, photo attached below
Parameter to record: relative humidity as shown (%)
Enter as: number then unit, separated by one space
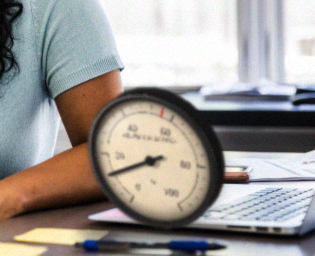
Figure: 12 %
